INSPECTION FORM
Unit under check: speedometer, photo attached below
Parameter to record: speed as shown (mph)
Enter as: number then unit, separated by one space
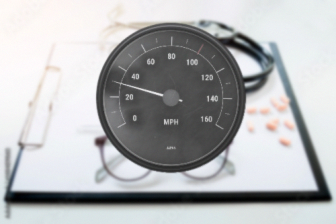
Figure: 30 mph
